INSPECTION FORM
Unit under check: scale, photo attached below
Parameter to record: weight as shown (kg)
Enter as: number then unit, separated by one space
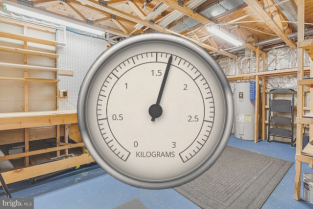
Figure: 1.65 kg
